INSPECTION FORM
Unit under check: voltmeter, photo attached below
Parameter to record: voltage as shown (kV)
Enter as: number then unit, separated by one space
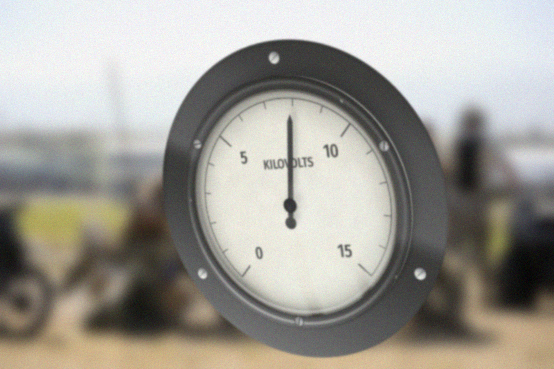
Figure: 8 kV
